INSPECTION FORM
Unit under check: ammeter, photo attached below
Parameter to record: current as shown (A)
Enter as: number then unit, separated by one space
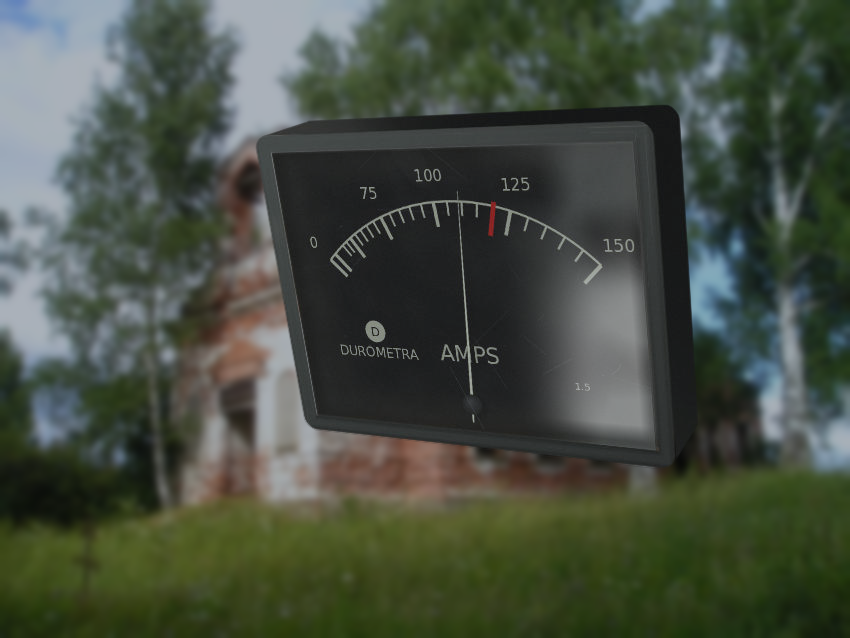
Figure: 110 A
